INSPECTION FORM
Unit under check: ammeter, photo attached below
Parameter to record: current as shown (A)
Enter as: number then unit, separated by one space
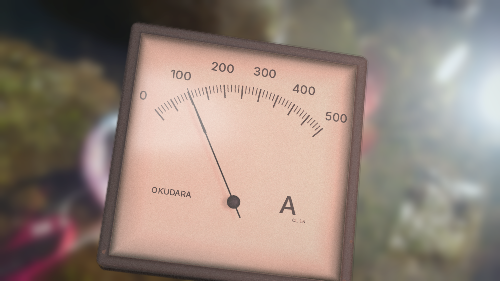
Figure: 100 A
